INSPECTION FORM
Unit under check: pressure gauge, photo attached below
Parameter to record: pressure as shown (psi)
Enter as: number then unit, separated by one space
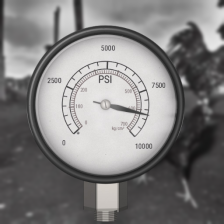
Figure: 8750 psi
